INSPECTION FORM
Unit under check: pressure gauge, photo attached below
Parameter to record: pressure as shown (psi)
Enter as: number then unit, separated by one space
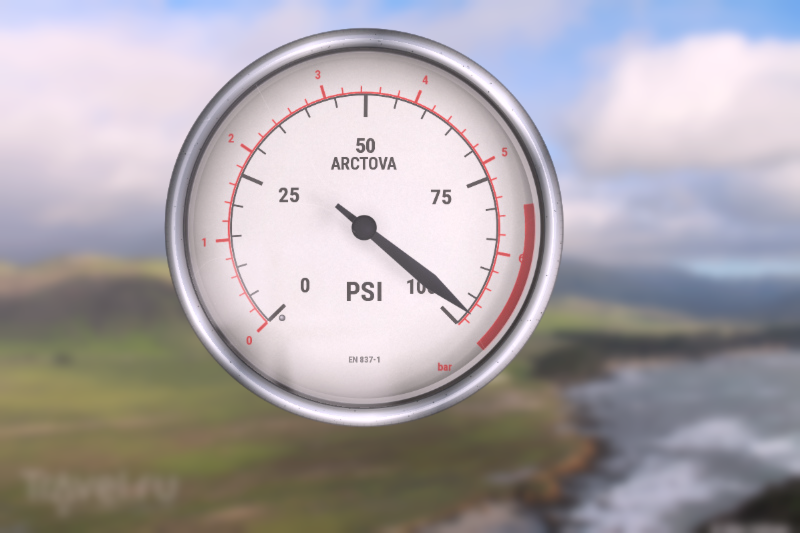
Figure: 97.5 psi
